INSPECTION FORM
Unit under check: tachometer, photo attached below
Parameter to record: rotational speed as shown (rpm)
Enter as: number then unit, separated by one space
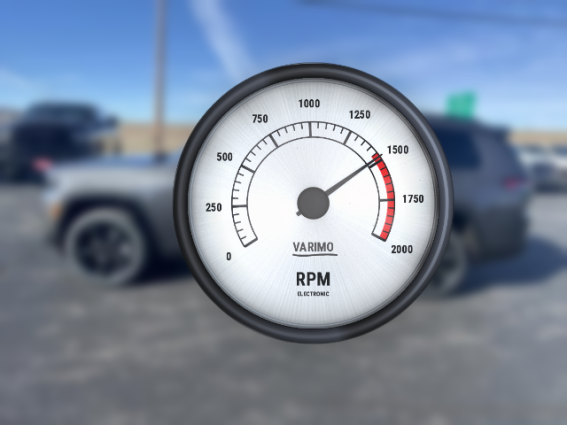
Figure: 1475 rpm
